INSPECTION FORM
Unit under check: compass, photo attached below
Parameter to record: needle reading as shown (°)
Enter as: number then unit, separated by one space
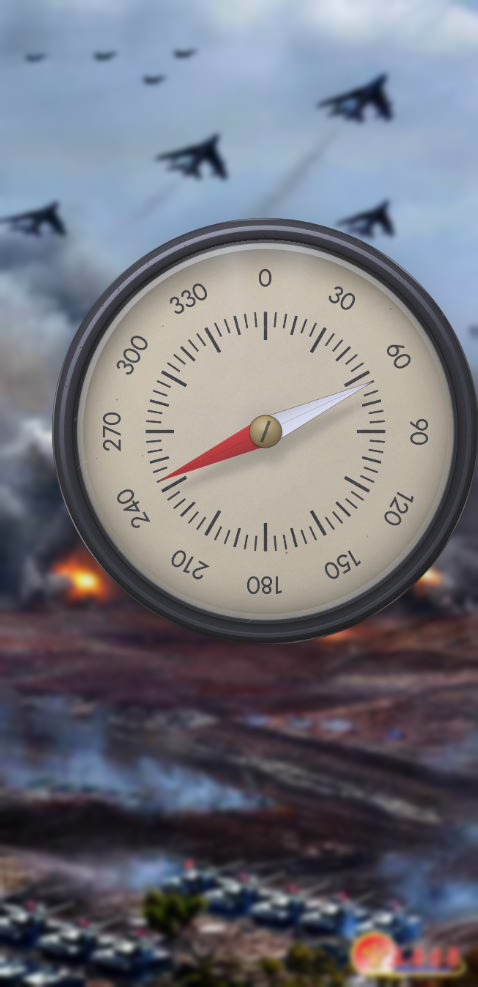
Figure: 245 °
